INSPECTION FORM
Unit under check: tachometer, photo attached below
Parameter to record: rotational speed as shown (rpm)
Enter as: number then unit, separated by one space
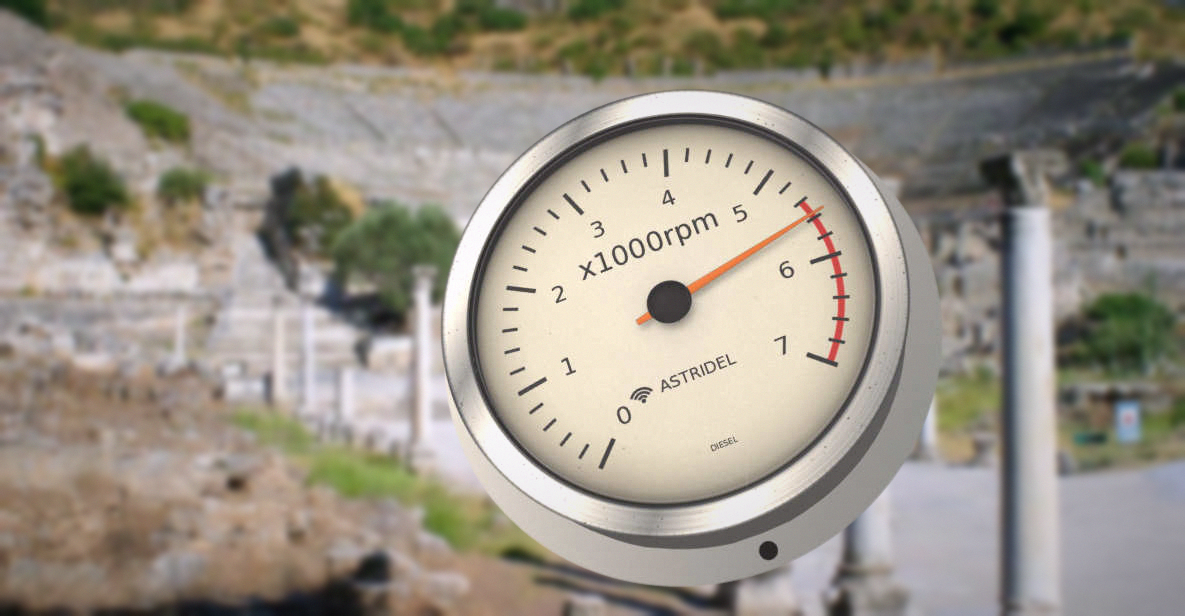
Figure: 5600 rpm
